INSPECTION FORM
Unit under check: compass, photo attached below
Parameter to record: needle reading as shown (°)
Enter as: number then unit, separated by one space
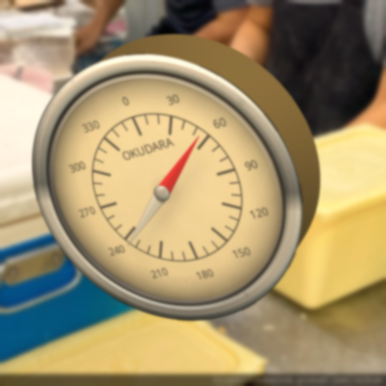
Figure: 55 °
